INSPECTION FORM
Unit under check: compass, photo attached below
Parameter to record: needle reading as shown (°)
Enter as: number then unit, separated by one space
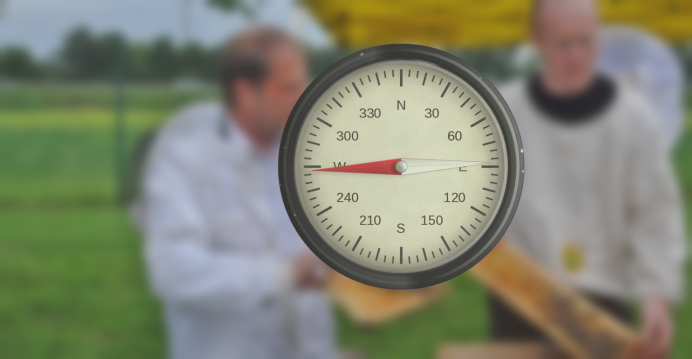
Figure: 267.5 °
